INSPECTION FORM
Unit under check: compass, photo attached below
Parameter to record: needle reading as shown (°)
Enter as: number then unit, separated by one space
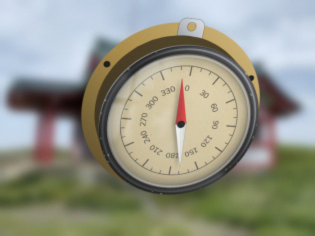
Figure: 350 °
